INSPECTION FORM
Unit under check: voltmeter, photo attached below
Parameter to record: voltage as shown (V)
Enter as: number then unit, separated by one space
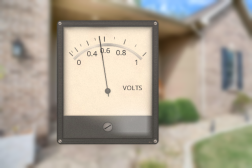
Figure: 0.55 V
